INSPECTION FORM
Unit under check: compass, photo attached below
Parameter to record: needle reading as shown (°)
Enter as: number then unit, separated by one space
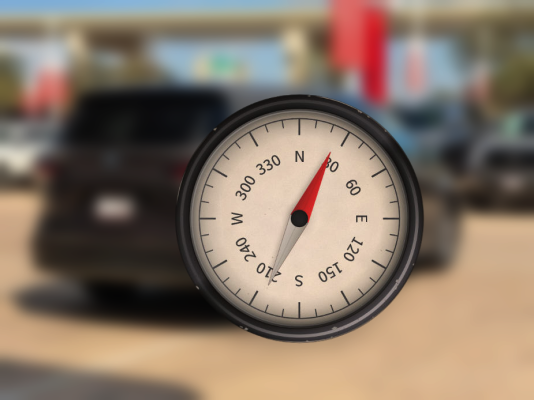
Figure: 25 °
